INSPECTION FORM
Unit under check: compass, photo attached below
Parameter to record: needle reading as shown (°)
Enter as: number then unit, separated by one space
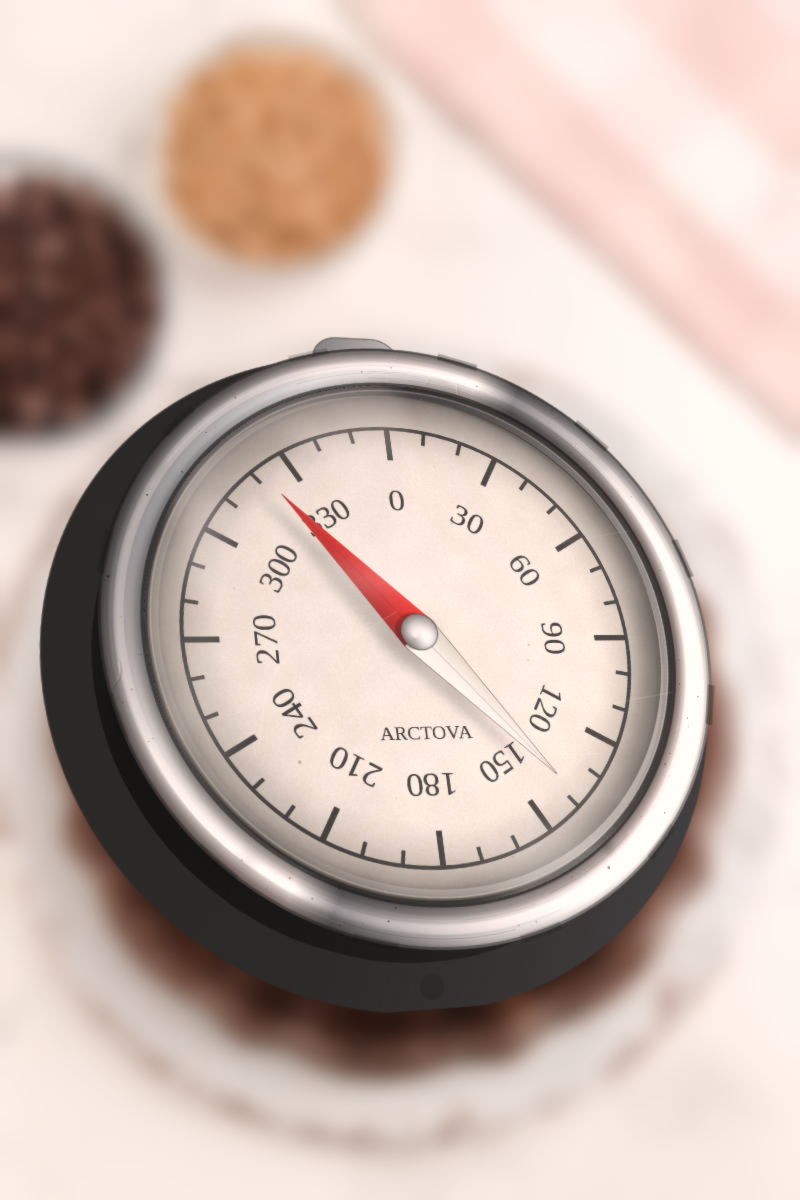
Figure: 320 °
